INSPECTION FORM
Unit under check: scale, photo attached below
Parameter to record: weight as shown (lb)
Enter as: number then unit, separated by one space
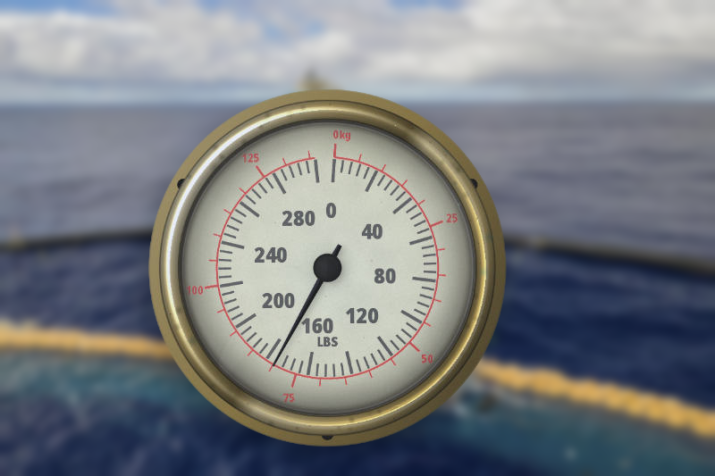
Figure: 176 lb
